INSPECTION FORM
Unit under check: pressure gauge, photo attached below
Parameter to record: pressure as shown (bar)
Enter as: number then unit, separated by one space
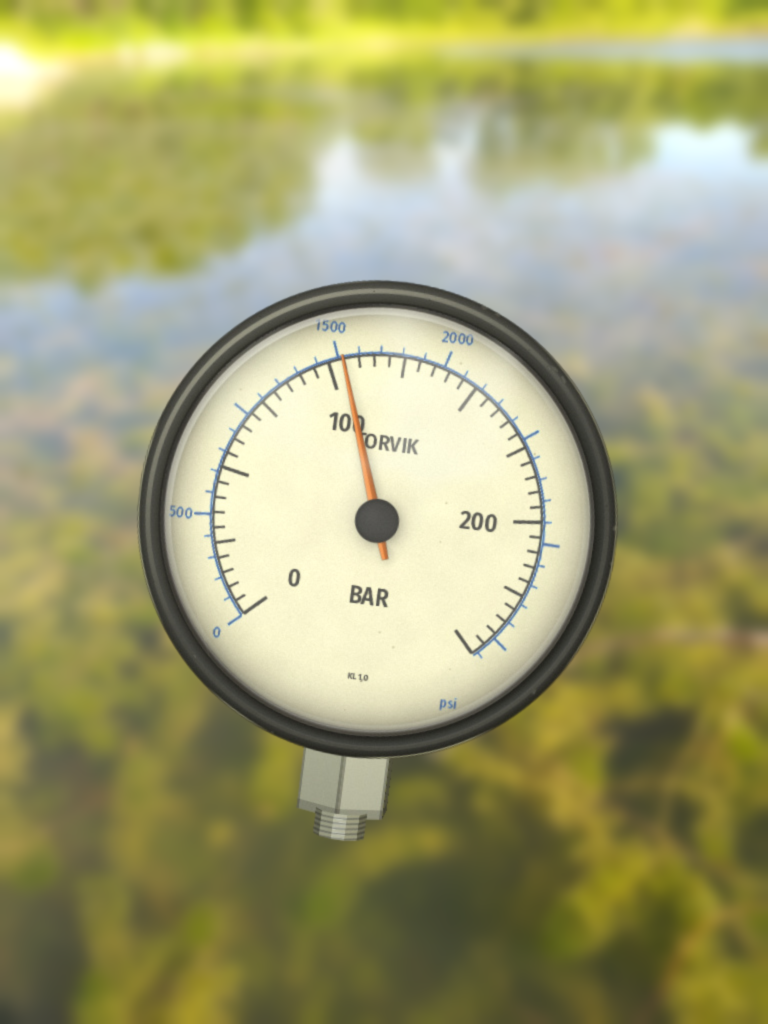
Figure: 105 bar
